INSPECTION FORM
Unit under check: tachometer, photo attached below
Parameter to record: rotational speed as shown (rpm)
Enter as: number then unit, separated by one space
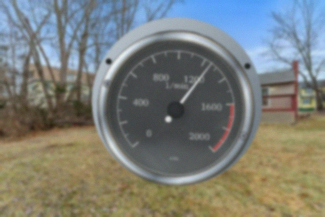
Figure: 1250 rpm
